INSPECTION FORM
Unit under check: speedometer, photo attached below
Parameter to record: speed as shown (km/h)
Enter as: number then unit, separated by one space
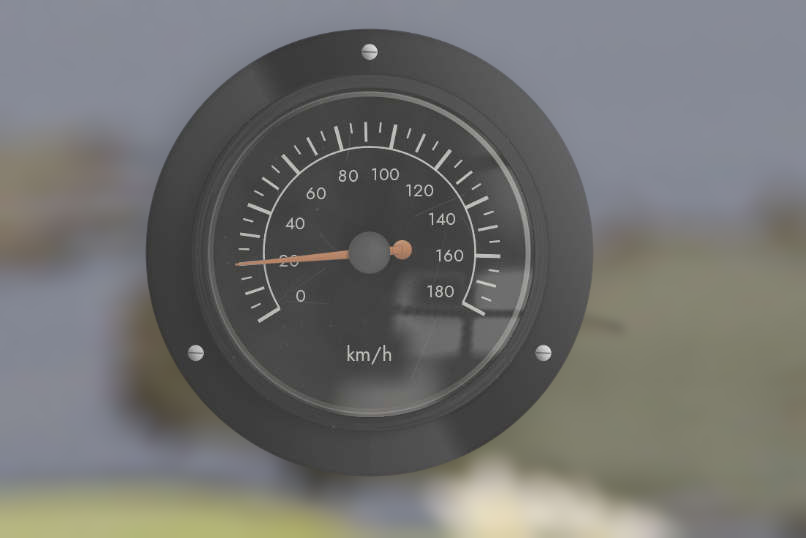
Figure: 20 km/h
